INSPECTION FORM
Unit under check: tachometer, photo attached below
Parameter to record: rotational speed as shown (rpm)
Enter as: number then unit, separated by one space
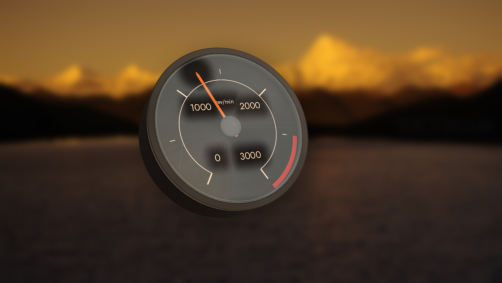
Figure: 1250 rpm
